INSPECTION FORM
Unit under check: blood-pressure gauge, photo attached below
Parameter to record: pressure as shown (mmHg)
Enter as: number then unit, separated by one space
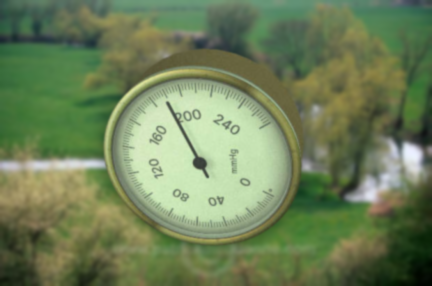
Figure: 190 mmHg
